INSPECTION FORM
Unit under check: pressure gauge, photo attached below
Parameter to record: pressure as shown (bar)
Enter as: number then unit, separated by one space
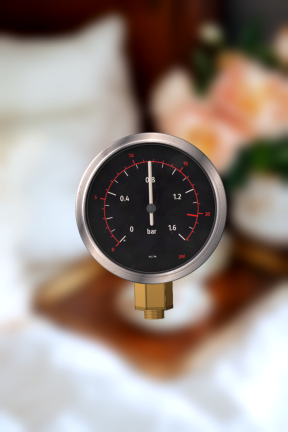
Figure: 0.8 bar
